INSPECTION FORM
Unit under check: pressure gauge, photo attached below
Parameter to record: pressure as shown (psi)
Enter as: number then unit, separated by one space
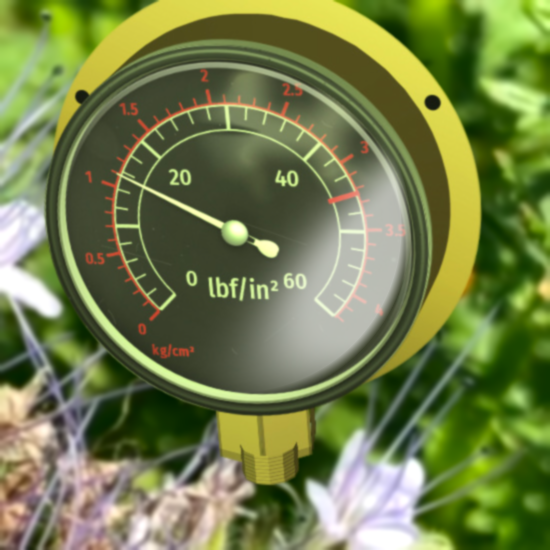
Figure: 16 psi
